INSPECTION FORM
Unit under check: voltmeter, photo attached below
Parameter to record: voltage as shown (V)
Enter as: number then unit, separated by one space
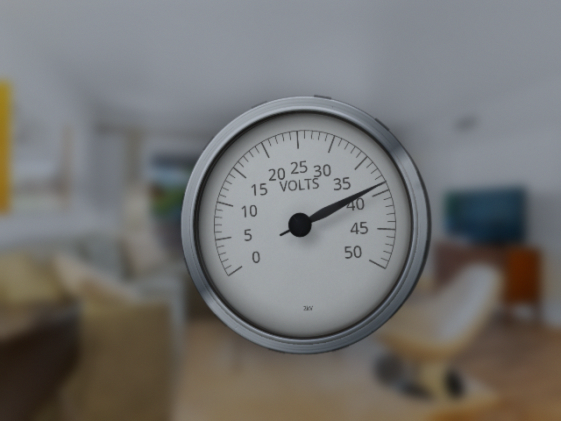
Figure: 39 V
